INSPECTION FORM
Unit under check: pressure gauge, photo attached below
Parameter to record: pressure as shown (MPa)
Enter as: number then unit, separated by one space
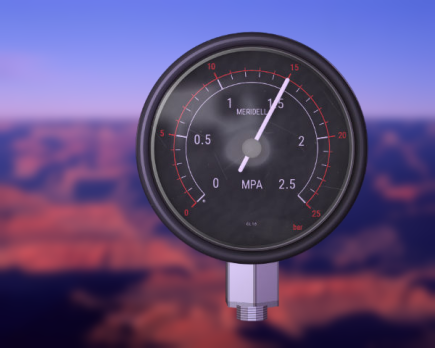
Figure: 1.5 MPa
